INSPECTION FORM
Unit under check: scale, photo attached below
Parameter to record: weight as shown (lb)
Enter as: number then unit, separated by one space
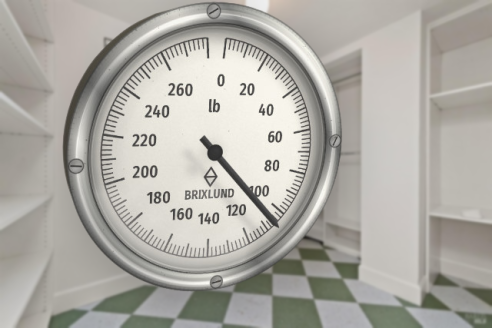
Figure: 106 lb
